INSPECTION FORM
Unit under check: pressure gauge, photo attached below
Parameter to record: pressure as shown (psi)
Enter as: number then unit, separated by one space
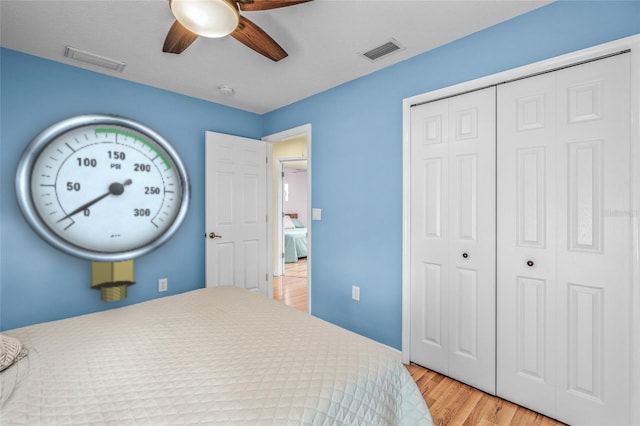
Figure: 10 psi
